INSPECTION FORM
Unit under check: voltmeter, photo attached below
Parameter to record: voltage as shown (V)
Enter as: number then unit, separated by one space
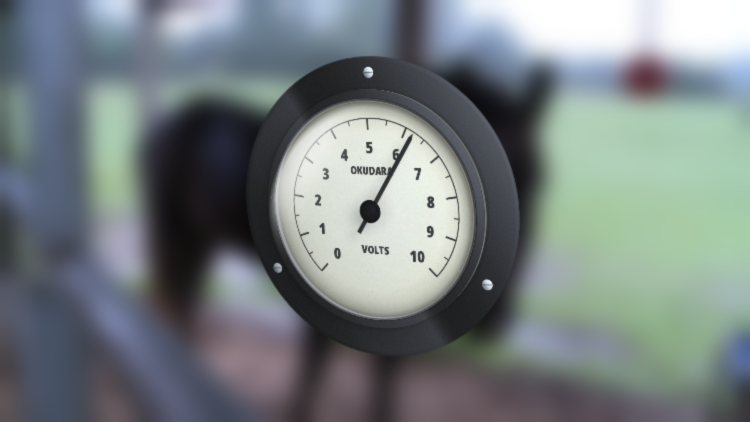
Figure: 6.25 V
